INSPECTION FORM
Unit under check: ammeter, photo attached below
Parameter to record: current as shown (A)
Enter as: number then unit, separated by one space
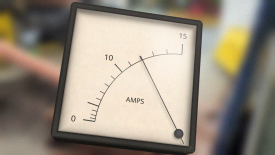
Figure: 12 A
